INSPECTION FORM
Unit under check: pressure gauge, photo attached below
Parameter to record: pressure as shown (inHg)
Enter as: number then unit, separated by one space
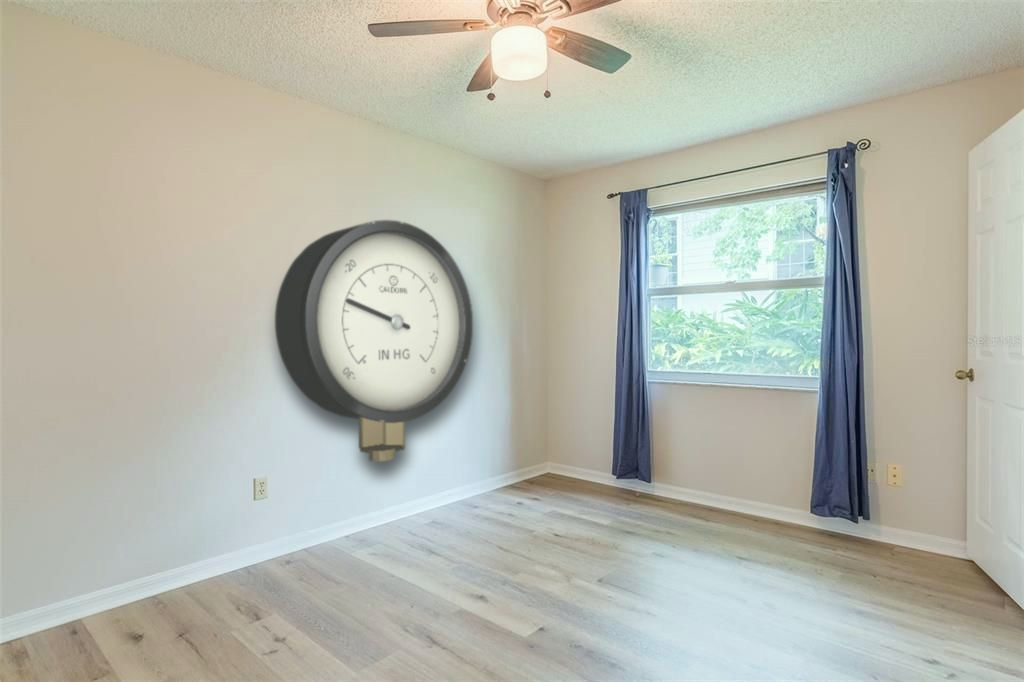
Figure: -23 inHg
